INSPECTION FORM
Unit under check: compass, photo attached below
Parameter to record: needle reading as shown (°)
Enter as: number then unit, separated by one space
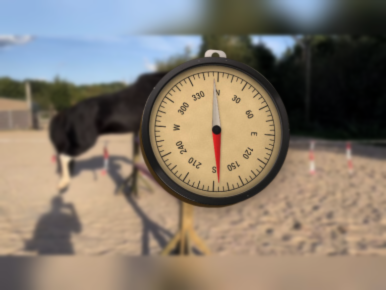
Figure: 175 °
